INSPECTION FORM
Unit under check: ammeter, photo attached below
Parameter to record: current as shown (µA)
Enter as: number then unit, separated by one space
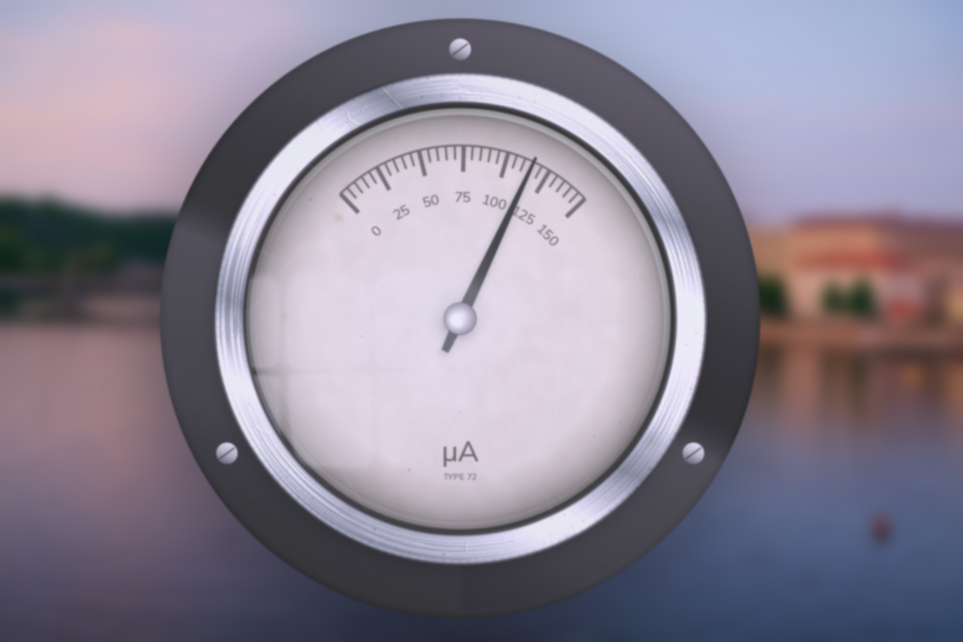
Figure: 115 µA
